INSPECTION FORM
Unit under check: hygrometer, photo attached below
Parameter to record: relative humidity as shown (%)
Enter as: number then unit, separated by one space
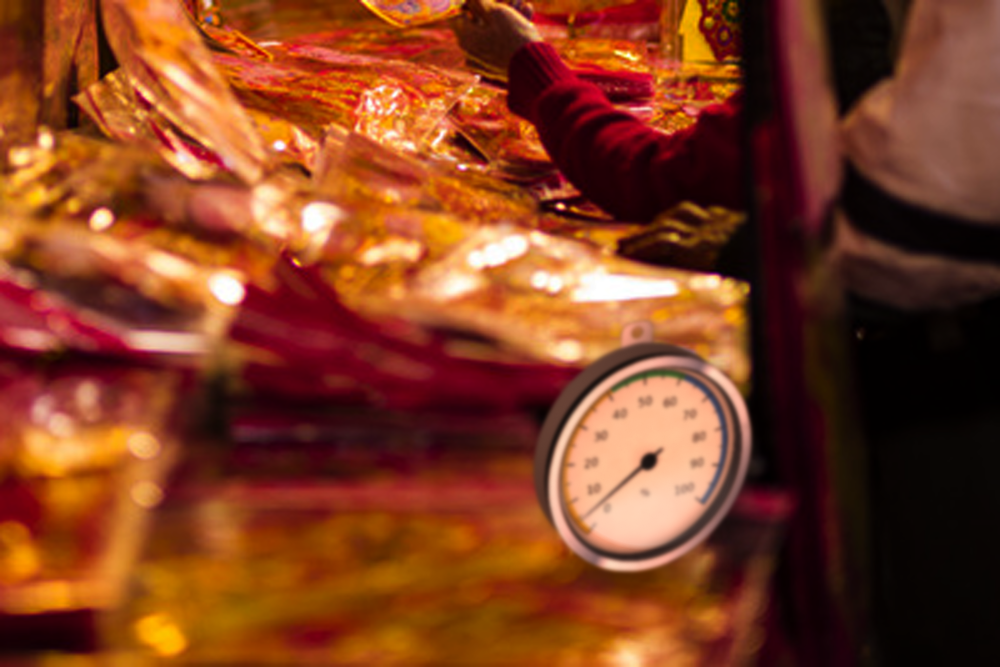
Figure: 5 %
